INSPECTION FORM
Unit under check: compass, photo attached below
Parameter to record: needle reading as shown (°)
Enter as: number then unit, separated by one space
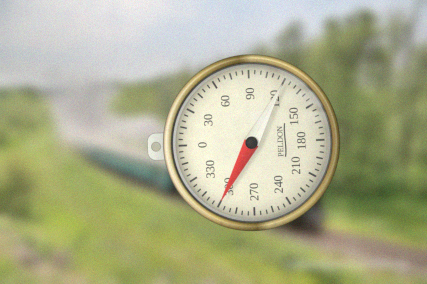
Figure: 300 °
